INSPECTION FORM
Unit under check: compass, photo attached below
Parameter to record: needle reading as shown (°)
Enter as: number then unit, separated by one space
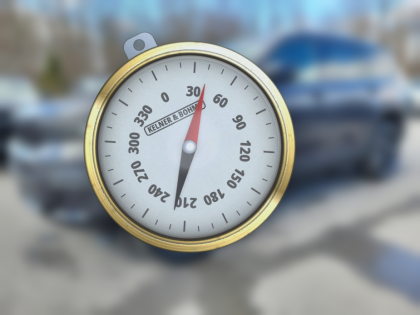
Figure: 40 °
